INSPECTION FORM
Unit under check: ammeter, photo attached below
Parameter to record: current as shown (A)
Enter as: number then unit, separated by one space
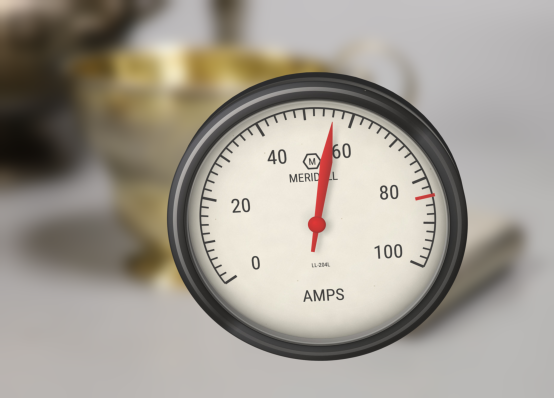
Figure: 56 A
